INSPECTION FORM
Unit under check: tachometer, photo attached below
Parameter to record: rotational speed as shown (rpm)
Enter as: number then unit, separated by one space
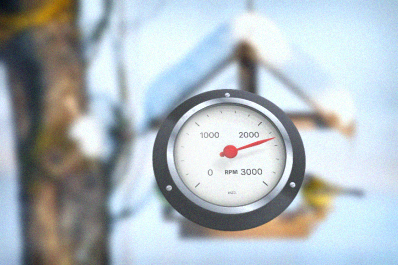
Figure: 2300 rpm
